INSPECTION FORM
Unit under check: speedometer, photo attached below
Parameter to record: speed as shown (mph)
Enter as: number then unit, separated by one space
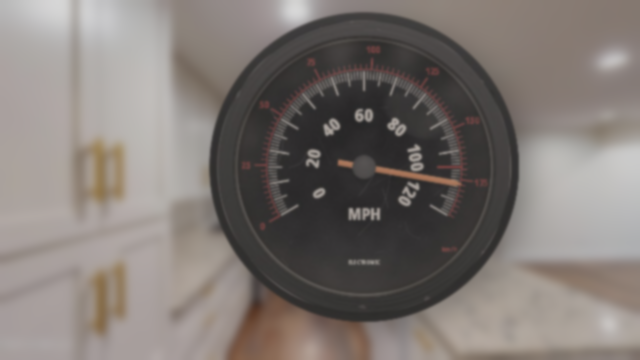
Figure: 110 mph
